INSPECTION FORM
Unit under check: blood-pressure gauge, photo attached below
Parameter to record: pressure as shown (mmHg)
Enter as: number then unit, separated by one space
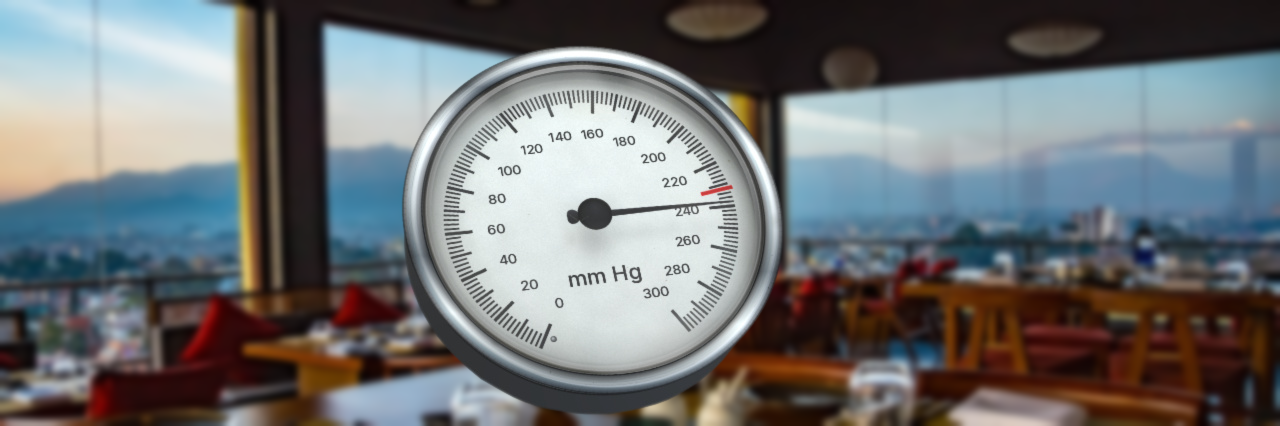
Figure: 240 mmHg
